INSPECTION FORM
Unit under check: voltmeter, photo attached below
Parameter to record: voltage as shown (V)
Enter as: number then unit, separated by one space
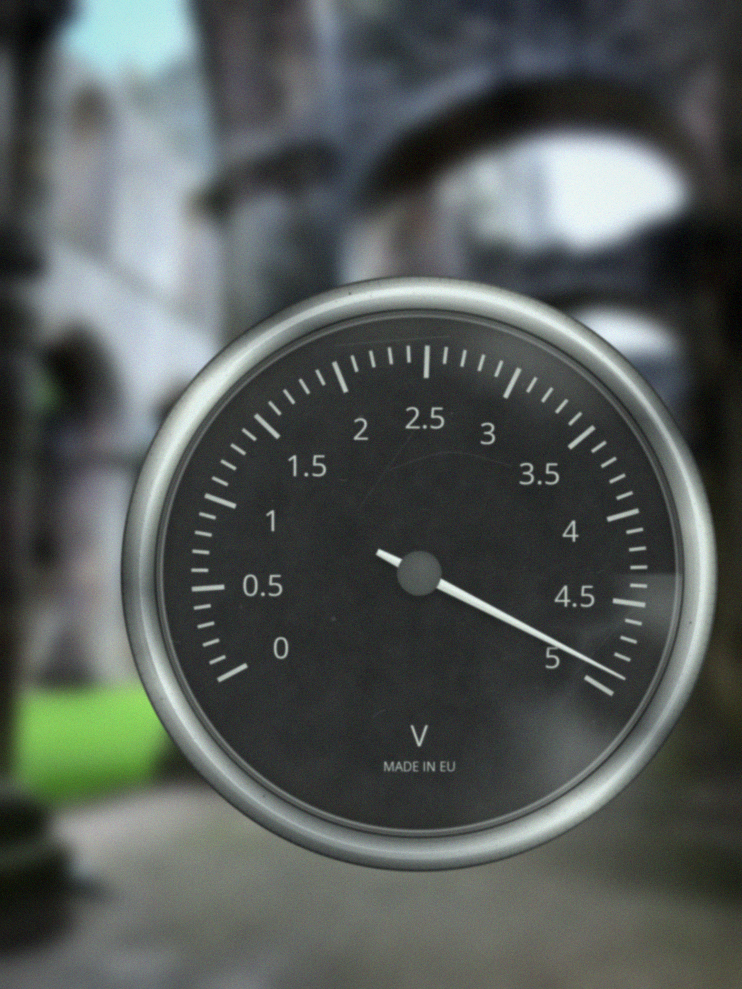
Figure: 4.9 V
